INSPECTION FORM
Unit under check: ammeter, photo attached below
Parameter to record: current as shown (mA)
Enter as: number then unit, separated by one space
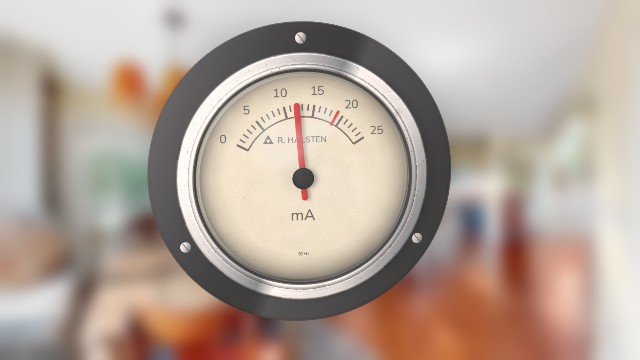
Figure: 12 mA
